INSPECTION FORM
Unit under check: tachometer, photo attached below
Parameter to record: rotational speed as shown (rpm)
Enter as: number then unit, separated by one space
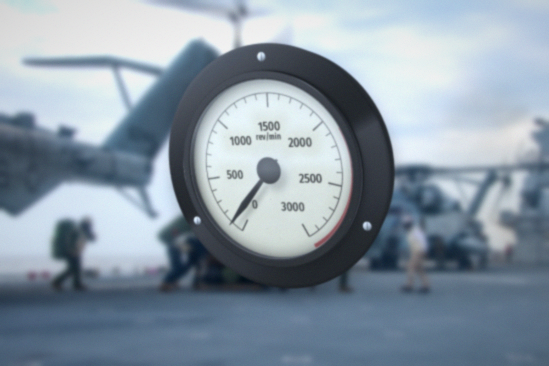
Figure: 100 rpm
